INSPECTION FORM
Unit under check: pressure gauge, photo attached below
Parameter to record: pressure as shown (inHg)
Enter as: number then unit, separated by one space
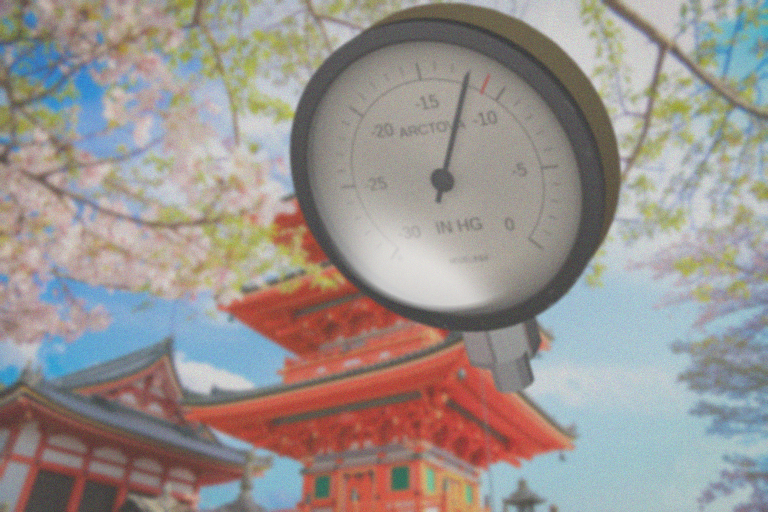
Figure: -12 inHg
